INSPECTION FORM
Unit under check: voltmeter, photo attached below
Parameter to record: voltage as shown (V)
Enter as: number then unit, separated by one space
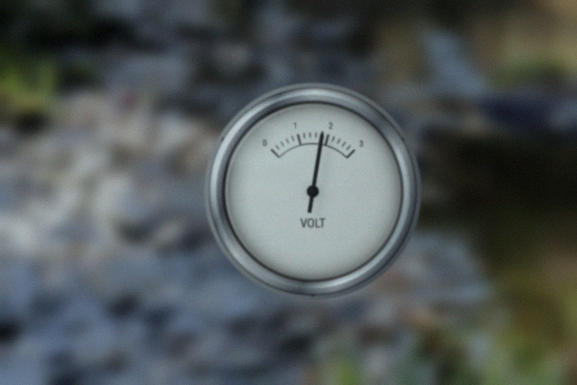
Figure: 1.8 V
